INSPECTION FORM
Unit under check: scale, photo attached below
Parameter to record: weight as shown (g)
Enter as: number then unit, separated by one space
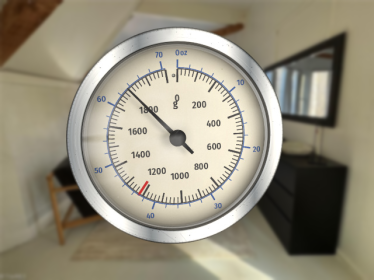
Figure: 1800 g
